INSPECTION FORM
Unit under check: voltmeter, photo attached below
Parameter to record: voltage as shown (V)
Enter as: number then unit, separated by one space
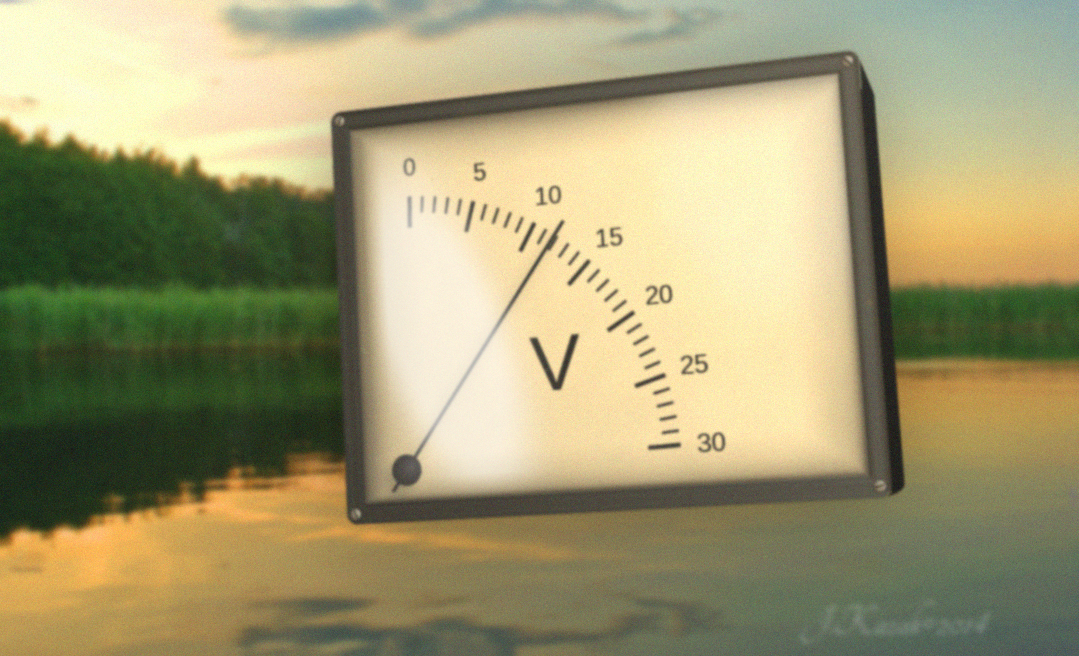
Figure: 12 V
